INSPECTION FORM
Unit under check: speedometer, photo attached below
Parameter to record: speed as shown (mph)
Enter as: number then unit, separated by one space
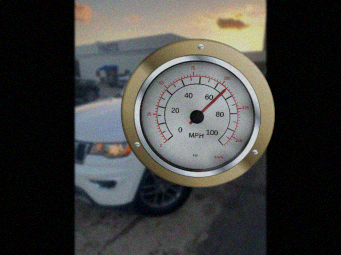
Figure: 65 mph
